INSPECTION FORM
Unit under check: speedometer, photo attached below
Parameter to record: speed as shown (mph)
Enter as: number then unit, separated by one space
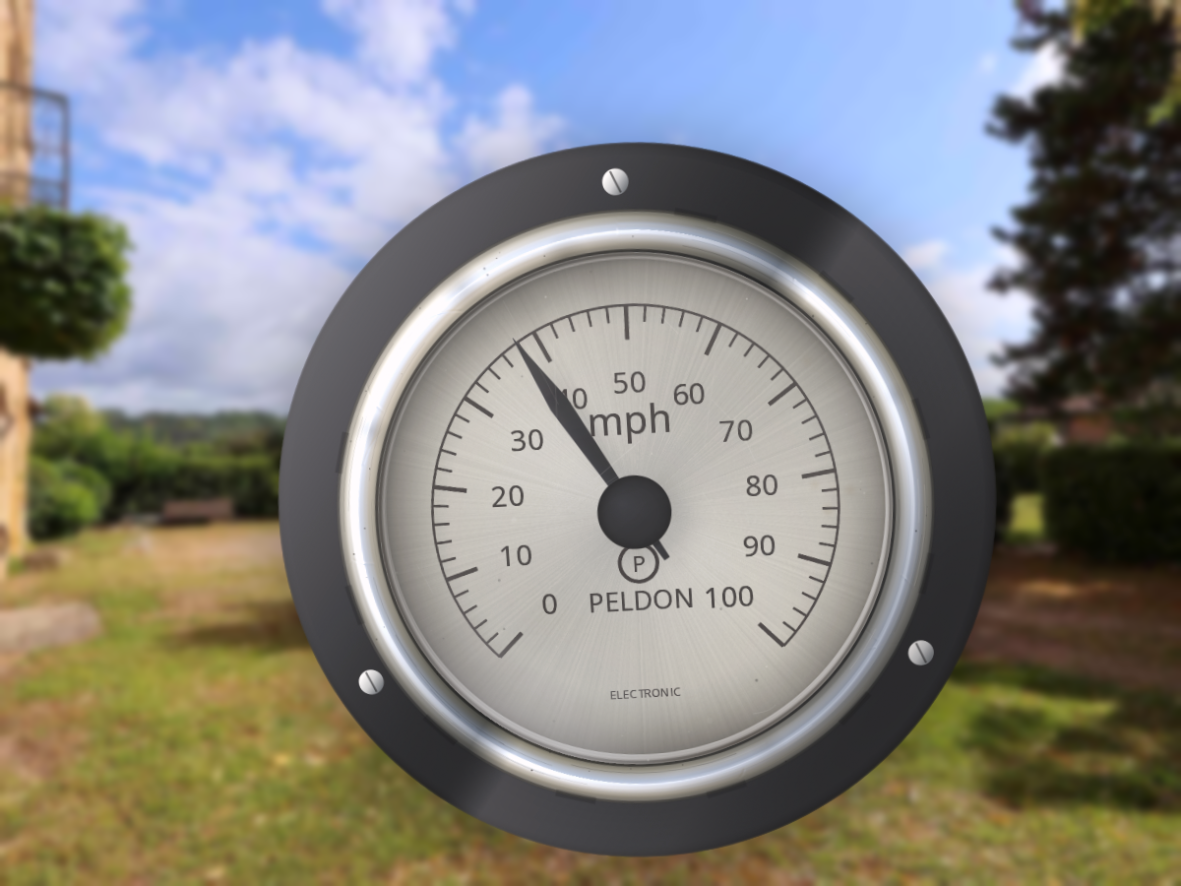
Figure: 38 mph
